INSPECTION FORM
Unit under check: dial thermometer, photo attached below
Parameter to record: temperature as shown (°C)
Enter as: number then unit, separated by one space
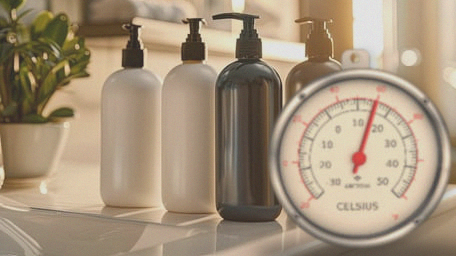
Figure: 15 °C
